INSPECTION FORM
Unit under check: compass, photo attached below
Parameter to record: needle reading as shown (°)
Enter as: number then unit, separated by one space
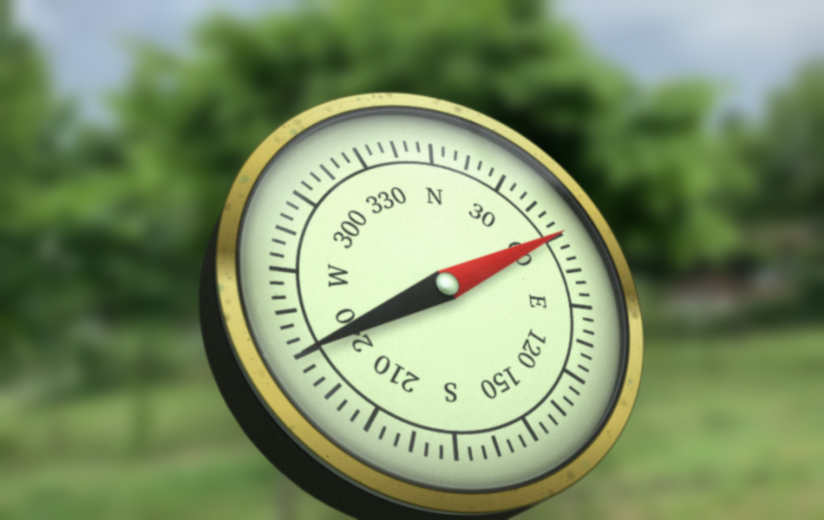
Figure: 60 °
